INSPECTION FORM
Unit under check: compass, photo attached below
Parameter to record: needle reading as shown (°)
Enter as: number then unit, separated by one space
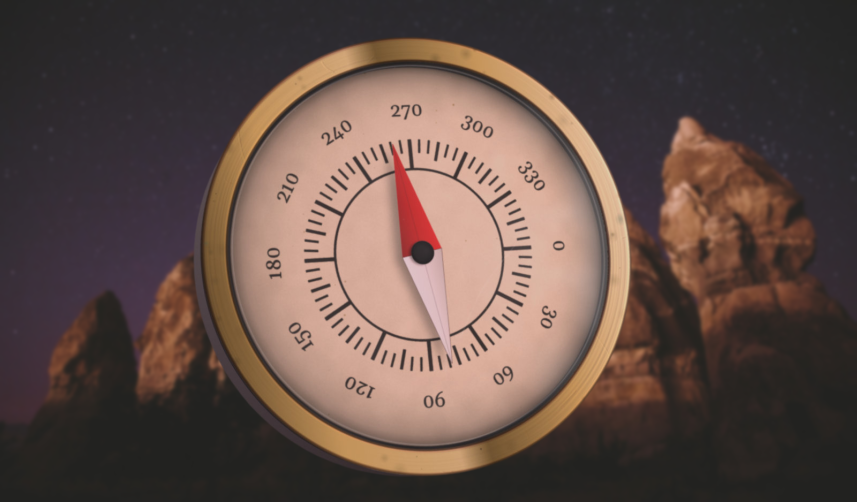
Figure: 260 °
